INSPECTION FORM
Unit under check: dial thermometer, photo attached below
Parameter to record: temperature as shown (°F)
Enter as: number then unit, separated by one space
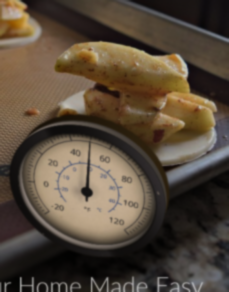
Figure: 50 °F
